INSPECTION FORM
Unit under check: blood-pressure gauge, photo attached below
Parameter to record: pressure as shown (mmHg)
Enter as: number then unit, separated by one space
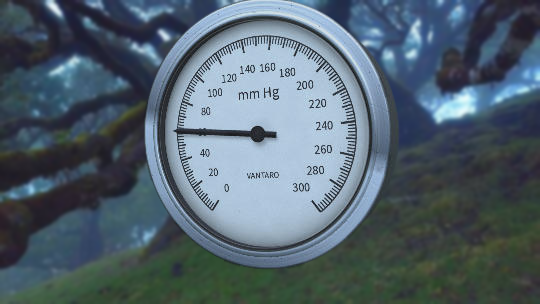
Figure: 60 mmHg
